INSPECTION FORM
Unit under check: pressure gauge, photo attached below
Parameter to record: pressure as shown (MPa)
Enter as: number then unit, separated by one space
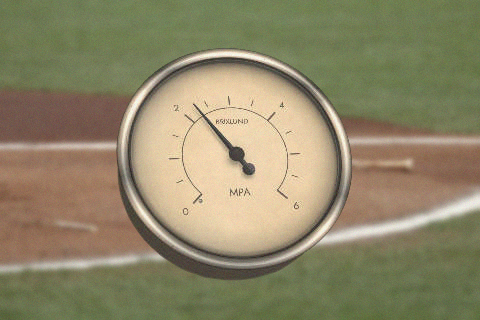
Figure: 2.25 MPa
